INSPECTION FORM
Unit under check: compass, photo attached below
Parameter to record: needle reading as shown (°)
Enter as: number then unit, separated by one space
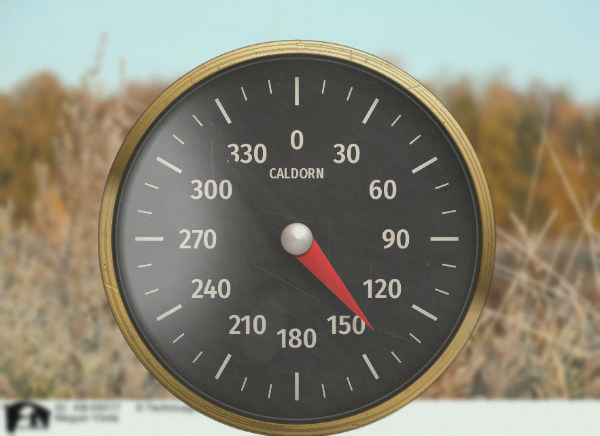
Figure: 140 °
